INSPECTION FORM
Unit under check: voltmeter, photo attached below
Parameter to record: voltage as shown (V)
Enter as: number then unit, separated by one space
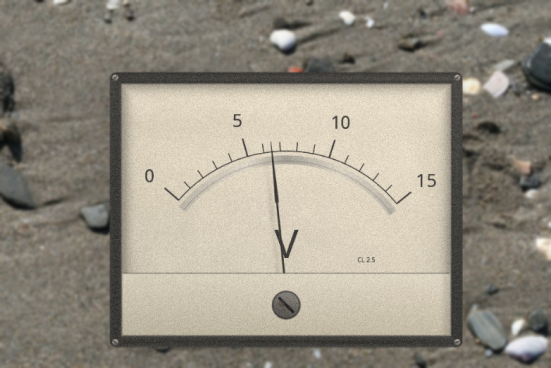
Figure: 6.5 V
